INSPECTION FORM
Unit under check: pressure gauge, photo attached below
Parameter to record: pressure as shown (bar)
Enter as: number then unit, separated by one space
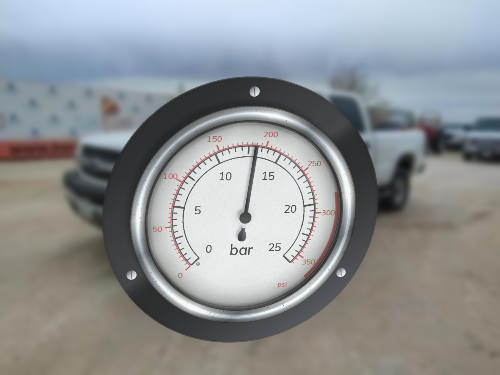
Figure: 13 bar
